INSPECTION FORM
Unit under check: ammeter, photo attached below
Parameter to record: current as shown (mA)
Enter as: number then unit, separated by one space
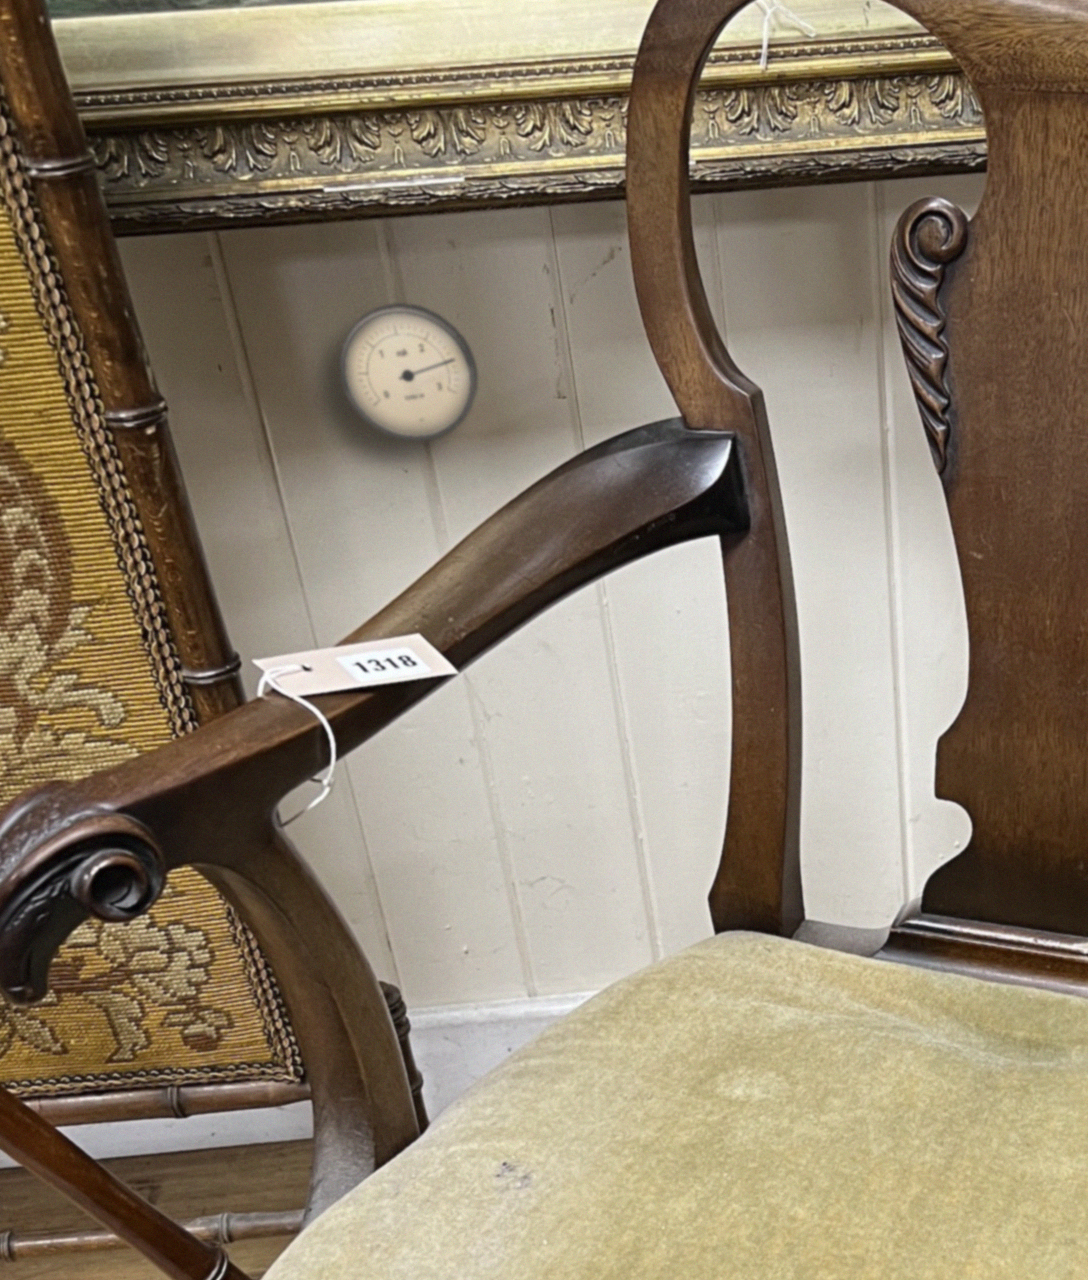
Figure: 2.5 mA
